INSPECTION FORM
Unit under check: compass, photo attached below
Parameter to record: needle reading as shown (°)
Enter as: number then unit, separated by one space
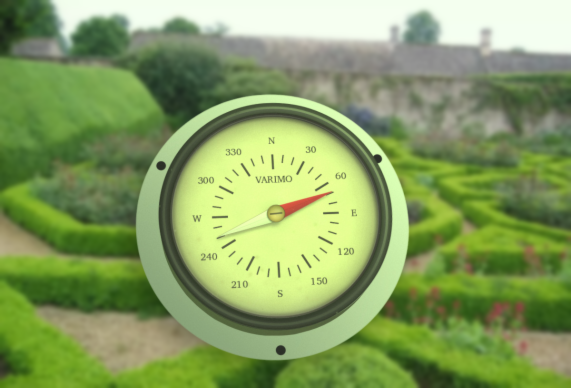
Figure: 70 °
